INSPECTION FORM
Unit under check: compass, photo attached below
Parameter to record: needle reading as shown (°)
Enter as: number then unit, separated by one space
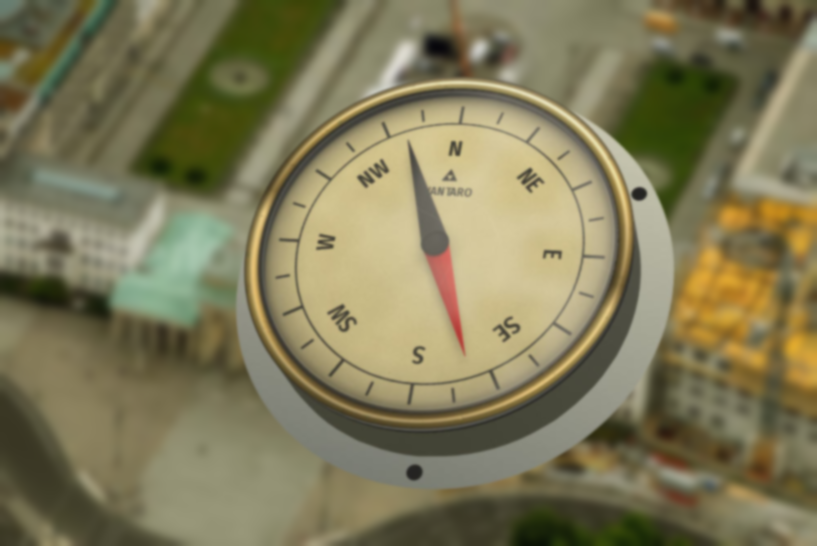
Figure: 157.5 °
